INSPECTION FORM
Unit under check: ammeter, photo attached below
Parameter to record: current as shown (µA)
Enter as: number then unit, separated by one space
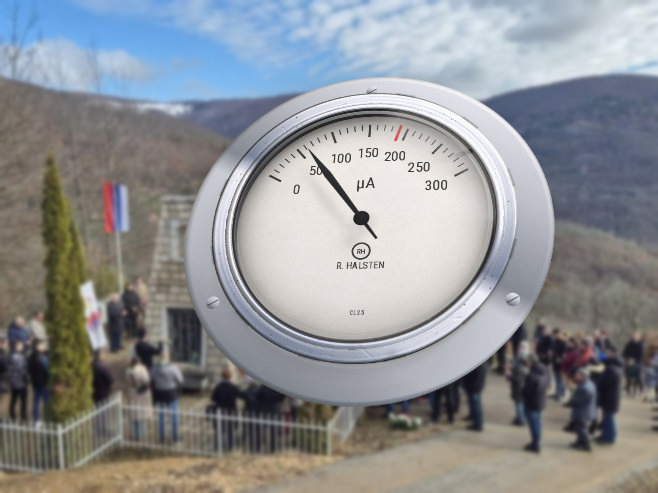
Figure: 60 µA
